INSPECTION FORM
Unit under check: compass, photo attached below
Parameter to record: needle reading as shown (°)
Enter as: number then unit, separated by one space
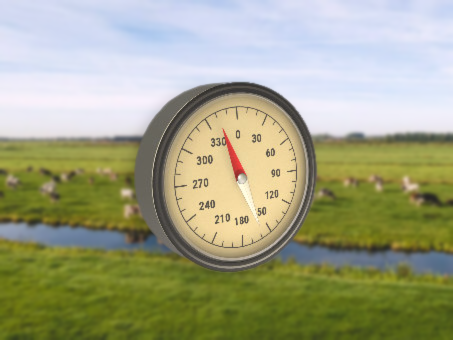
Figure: 340 °
